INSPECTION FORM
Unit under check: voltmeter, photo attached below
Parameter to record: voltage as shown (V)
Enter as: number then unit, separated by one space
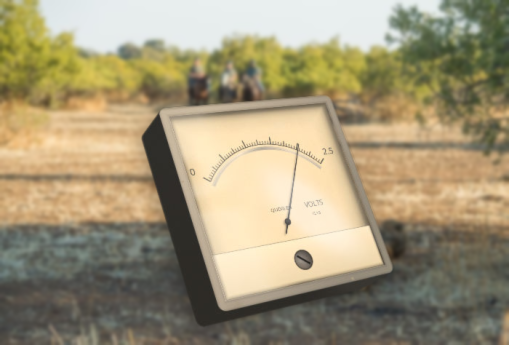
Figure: 2 V
